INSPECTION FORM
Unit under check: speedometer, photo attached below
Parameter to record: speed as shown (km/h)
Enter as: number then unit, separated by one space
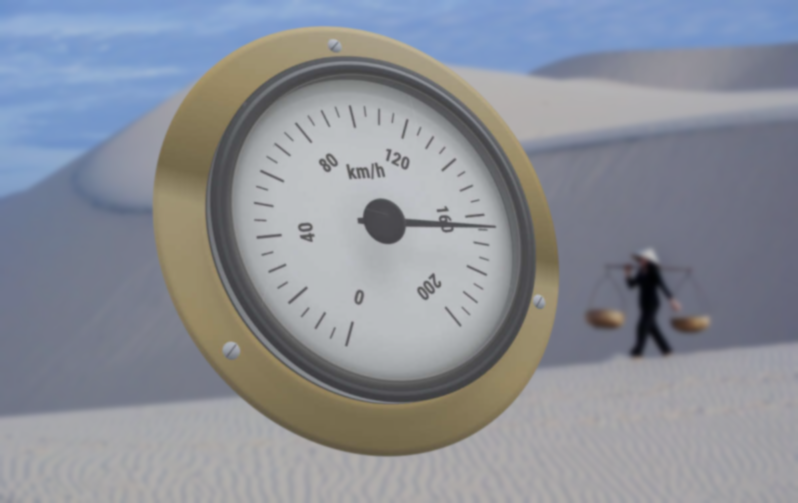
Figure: 165 km/h
